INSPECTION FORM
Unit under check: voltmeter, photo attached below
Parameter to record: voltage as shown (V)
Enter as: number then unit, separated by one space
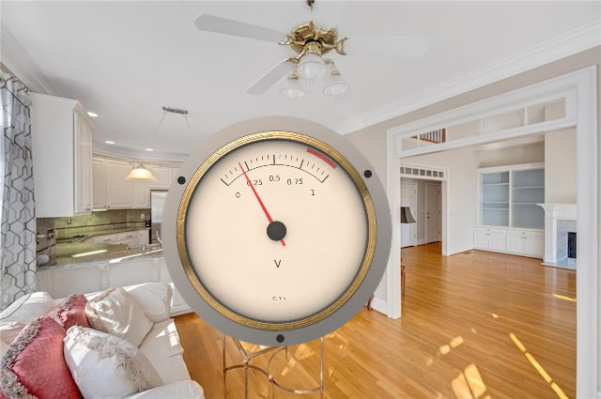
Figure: 0.2 V
